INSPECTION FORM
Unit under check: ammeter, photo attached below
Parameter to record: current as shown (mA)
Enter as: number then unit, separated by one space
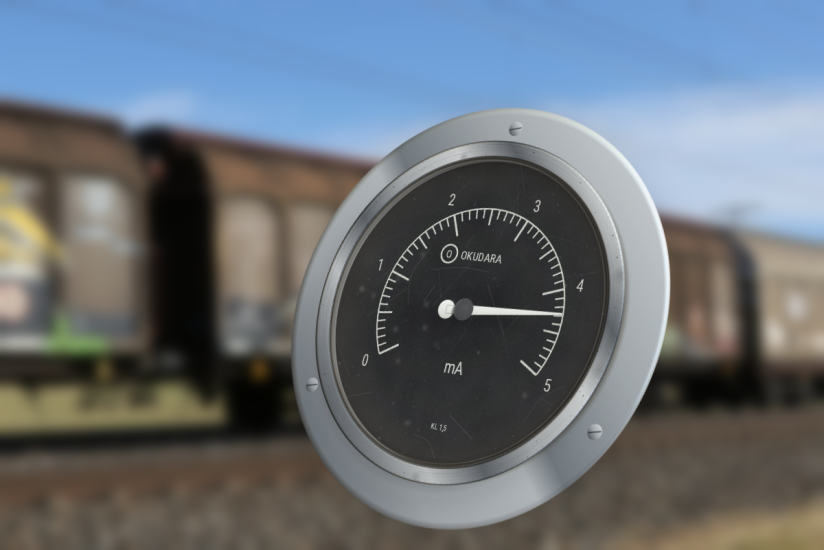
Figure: 4.3 mA
